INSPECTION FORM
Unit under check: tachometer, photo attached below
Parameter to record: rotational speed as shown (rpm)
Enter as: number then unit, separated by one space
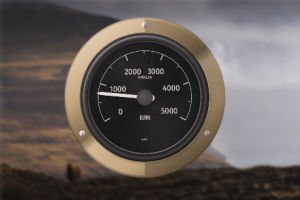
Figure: 750 rpm
